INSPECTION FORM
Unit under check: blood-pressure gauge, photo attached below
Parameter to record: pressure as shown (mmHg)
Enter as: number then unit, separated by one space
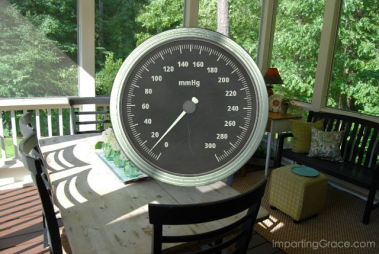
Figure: 10 mmHg
